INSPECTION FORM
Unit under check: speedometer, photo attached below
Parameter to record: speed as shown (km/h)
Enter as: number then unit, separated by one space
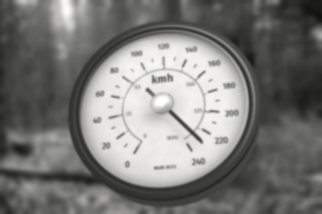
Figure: 230 km/h
